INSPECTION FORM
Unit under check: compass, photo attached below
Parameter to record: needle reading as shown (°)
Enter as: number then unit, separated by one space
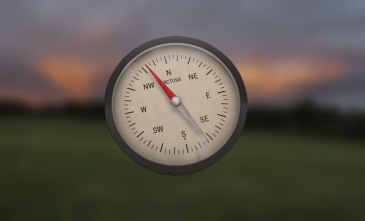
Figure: 335 °
